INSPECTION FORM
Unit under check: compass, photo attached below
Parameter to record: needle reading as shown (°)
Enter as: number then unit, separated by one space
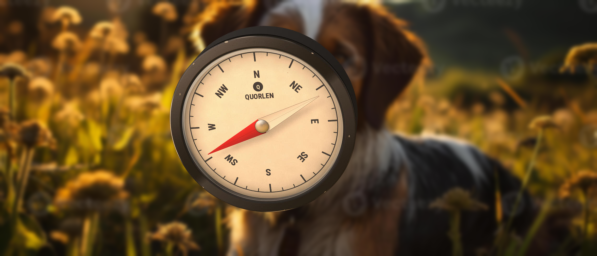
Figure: 245 °
